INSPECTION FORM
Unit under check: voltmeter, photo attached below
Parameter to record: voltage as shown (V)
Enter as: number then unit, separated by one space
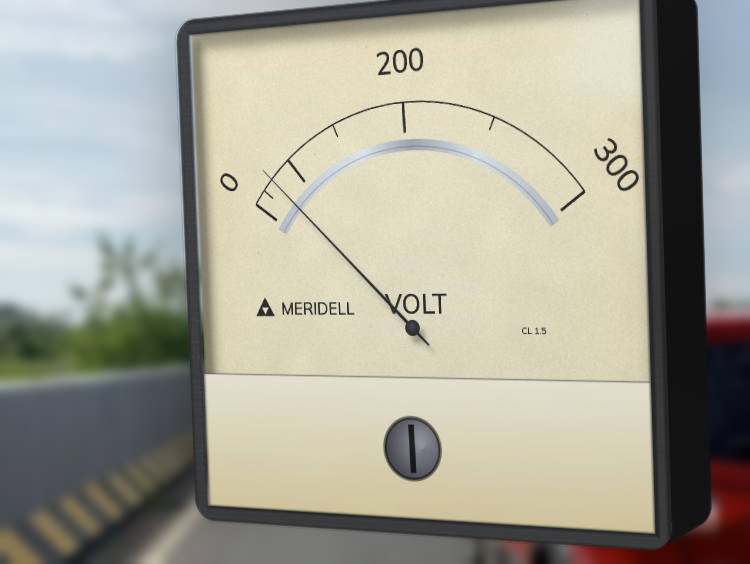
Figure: 75 V
